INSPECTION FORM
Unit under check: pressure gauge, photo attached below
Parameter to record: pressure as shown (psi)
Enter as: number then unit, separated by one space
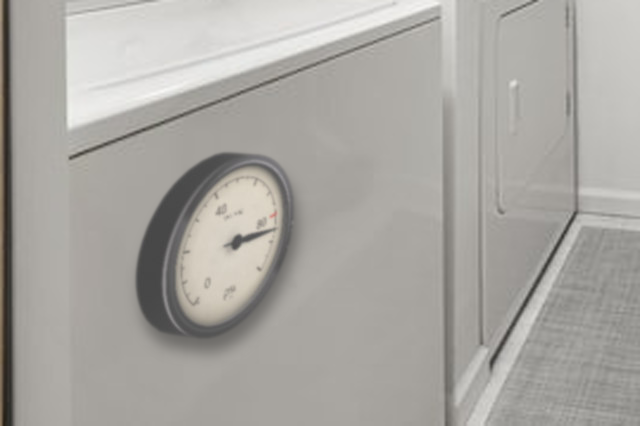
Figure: 85 psi
